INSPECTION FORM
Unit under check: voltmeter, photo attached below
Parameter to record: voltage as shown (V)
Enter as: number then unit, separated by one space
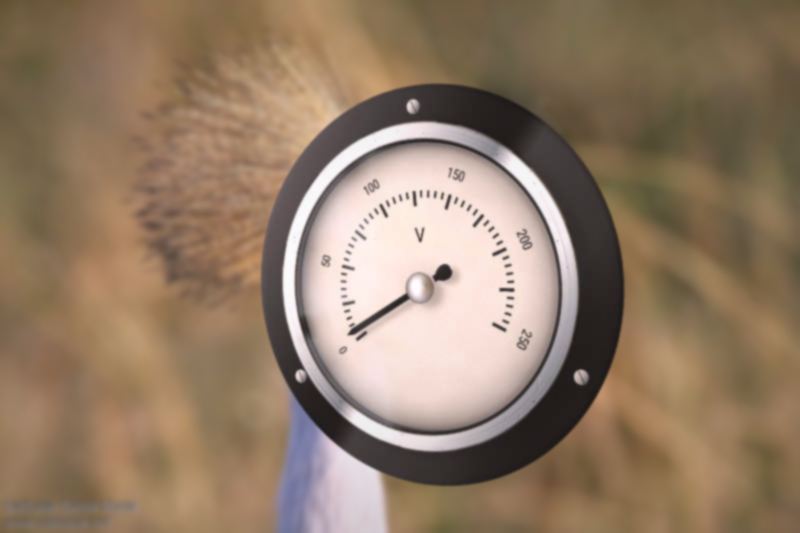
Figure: 5 V
